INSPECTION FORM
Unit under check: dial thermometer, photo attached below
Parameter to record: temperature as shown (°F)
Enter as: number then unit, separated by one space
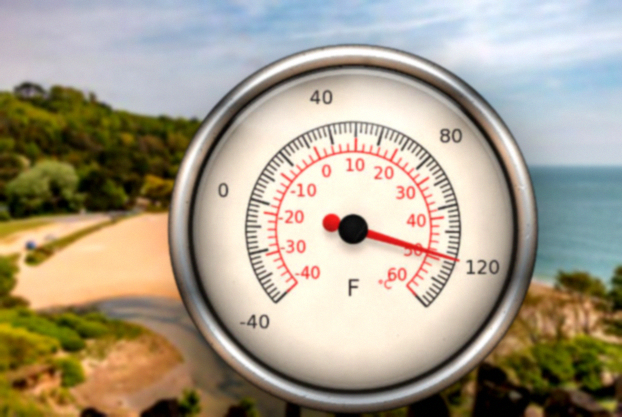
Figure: 120 °F
